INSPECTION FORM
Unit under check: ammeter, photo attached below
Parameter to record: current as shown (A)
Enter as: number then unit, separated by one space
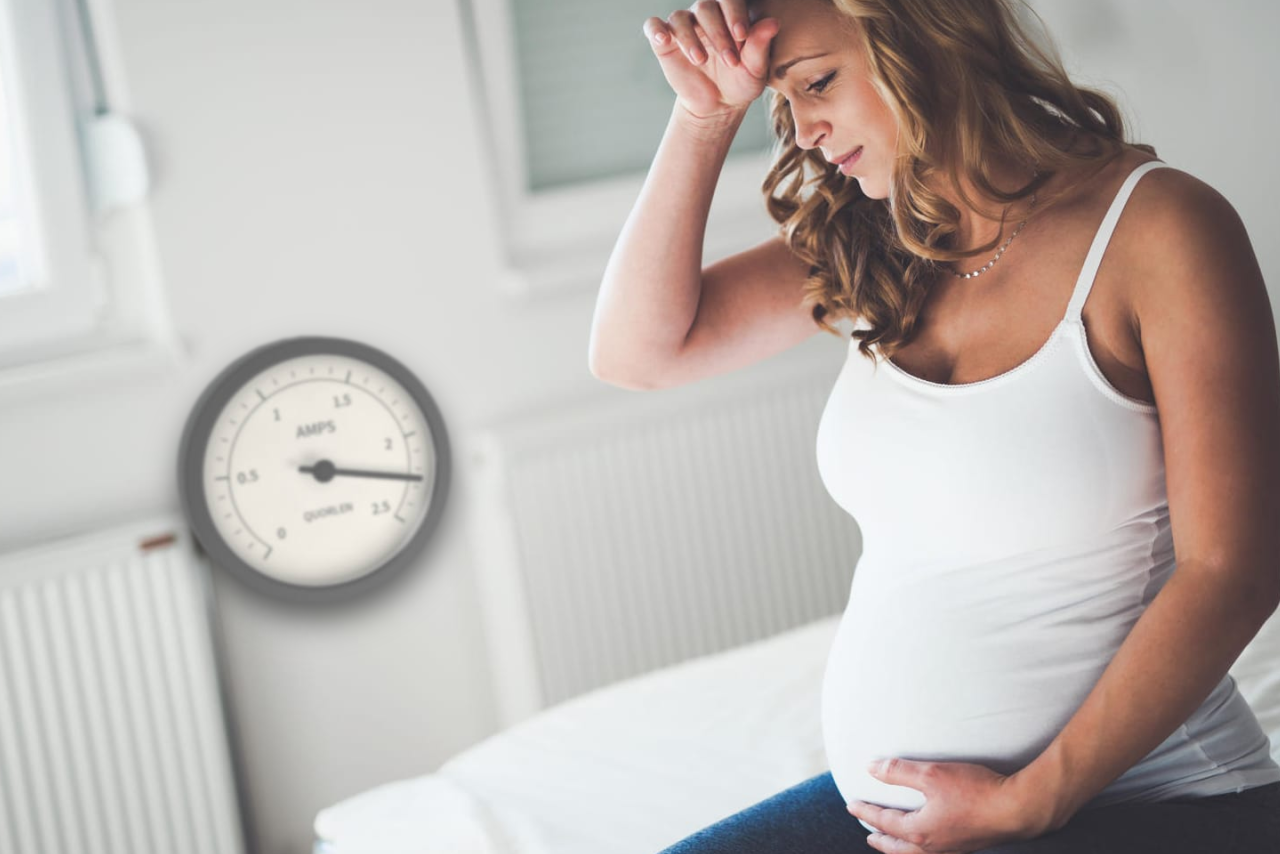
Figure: 2.25 A
